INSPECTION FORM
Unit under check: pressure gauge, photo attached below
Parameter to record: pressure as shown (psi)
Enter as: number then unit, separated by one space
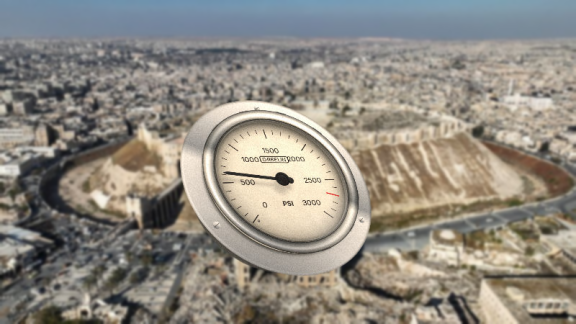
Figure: 600 psi
